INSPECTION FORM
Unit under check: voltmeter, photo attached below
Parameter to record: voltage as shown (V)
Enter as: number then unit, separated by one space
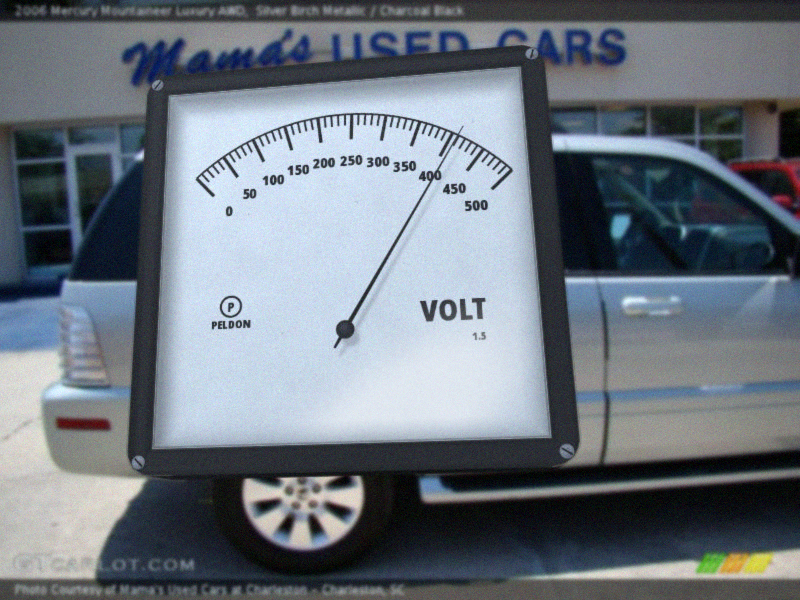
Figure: 410 V
